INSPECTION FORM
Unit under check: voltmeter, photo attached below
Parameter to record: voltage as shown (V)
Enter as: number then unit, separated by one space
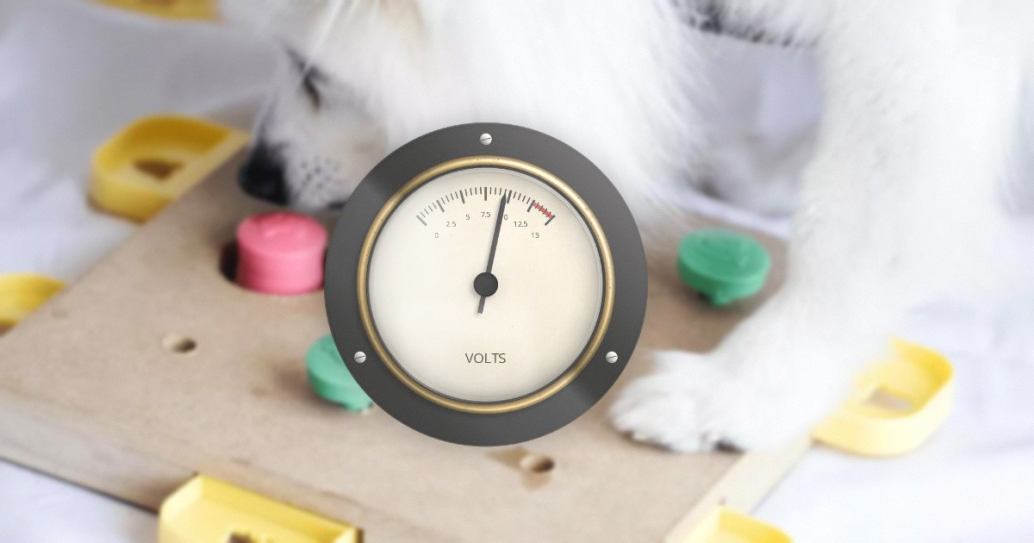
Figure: 9.5 V
